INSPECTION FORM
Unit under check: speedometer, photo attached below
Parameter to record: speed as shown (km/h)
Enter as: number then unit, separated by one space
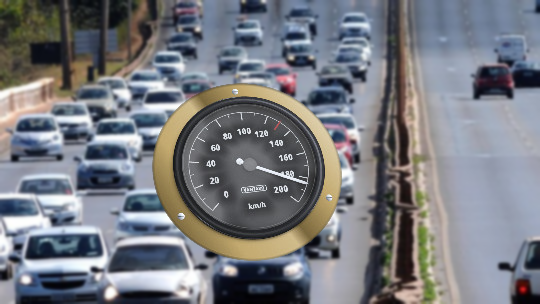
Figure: 185 km/h
